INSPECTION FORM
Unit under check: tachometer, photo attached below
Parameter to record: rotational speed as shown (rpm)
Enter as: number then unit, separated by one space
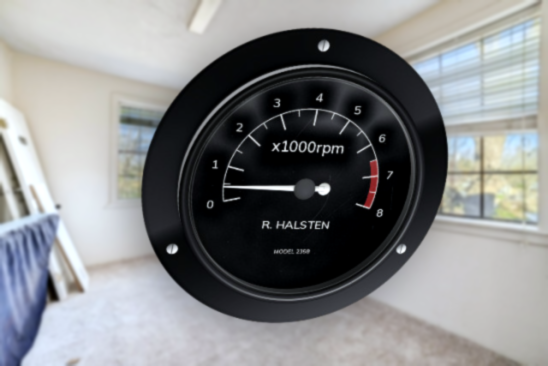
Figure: 500 rpm
